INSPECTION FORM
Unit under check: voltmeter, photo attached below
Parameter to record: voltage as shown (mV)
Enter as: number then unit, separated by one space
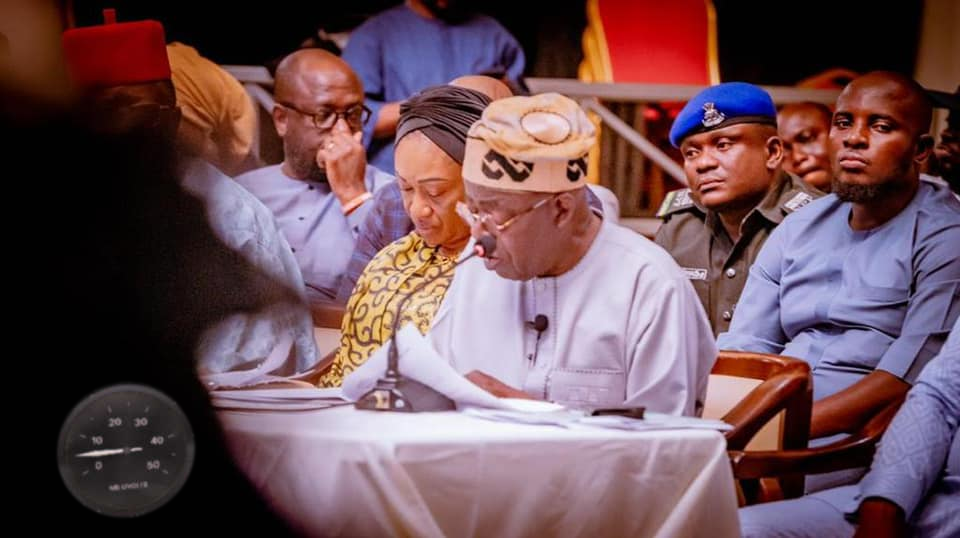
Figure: 5 mV
